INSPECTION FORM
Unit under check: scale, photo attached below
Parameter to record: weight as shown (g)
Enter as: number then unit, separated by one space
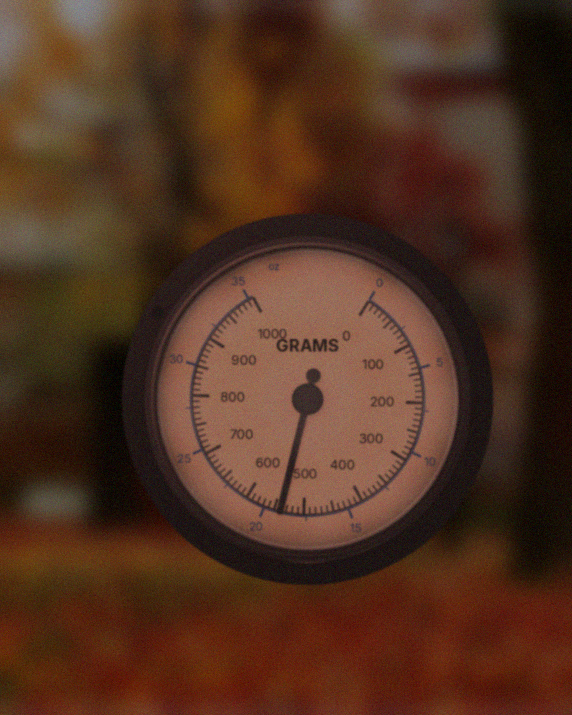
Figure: 540 g
